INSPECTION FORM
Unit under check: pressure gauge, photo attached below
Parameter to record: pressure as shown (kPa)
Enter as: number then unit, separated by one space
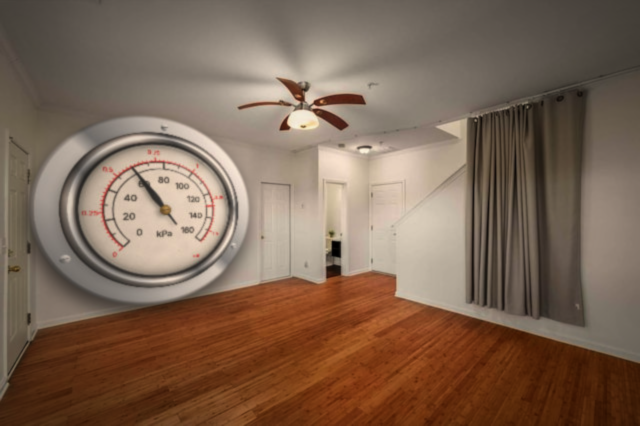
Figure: 60 kPa
